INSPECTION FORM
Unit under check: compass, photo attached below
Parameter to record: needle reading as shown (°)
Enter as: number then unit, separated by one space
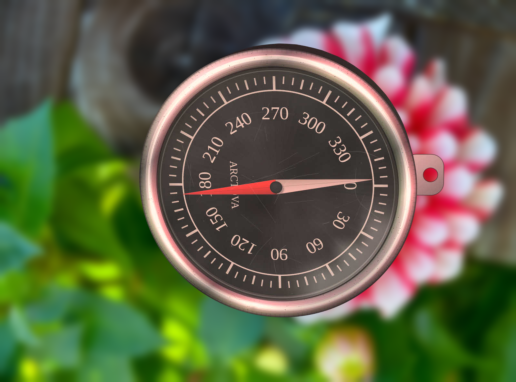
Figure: 175 °
